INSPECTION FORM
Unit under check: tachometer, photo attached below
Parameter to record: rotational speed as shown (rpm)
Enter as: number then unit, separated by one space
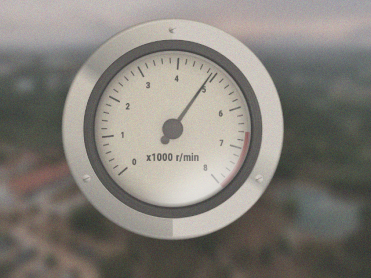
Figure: 4900 rpm
